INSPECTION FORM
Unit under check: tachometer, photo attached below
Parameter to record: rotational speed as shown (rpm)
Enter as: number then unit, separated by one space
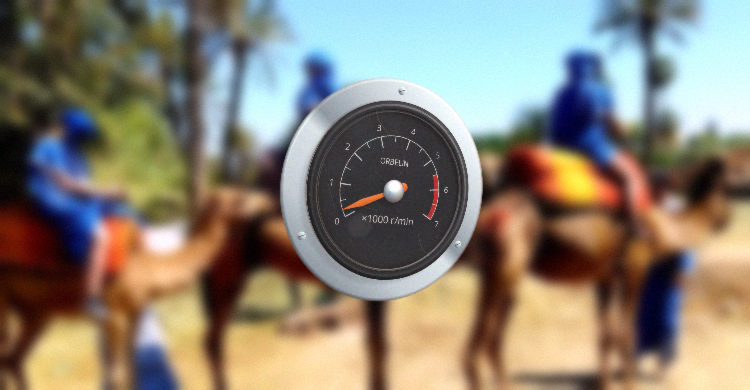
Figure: 250 rpm
